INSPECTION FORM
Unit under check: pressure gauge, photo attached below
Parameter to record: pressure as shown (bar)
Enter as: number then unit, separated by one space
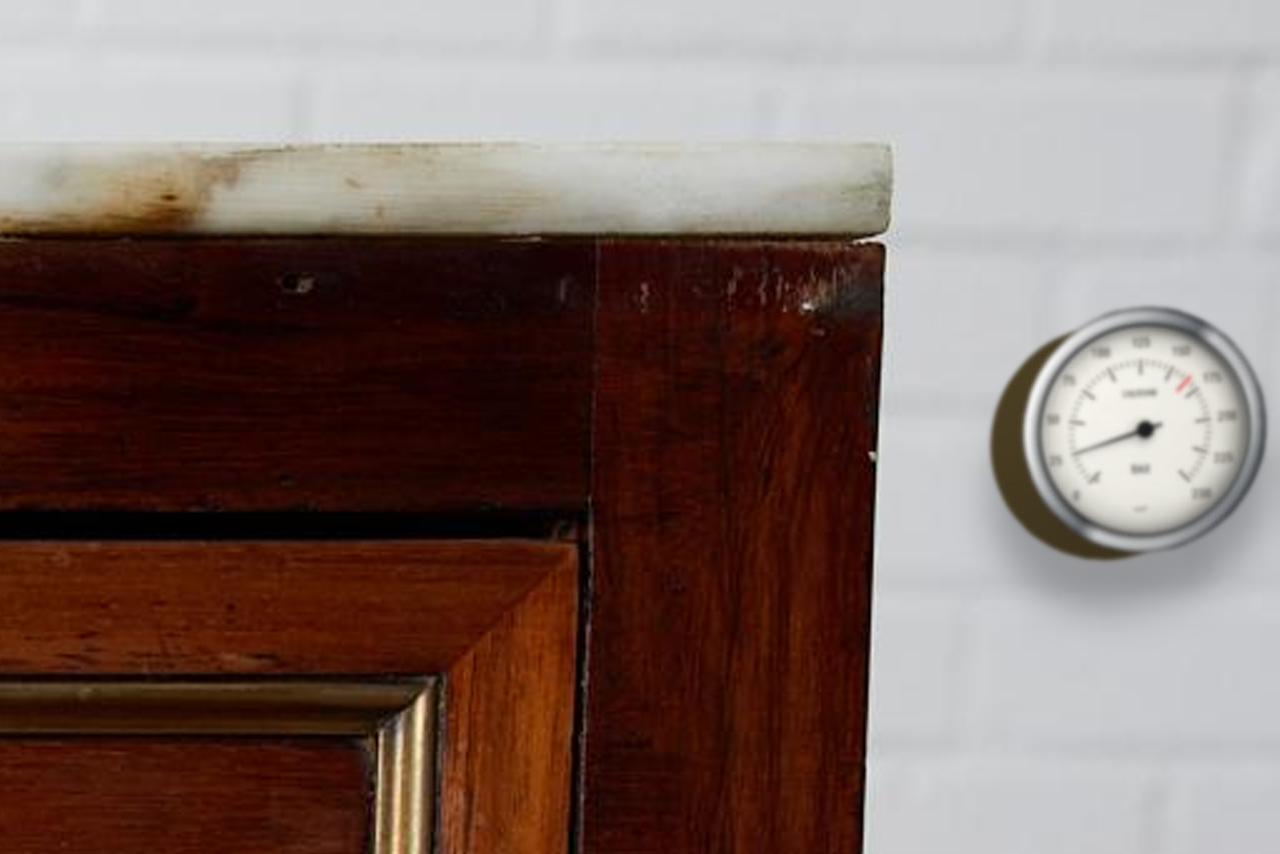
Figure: 25 bar
